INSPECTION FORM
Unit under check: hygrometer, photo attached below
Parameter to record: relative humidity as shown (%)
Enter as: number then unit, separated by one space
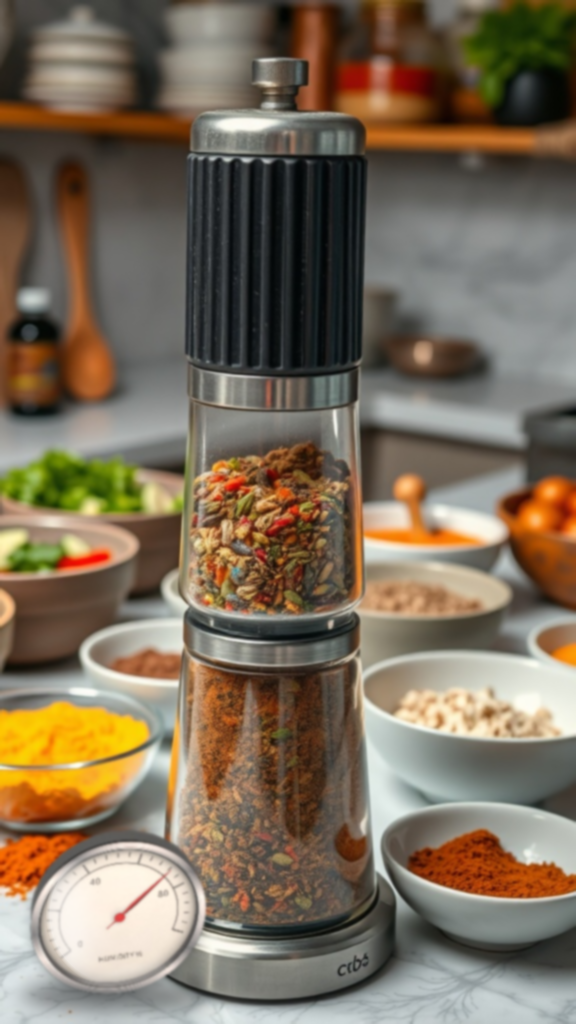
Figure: 72 %
